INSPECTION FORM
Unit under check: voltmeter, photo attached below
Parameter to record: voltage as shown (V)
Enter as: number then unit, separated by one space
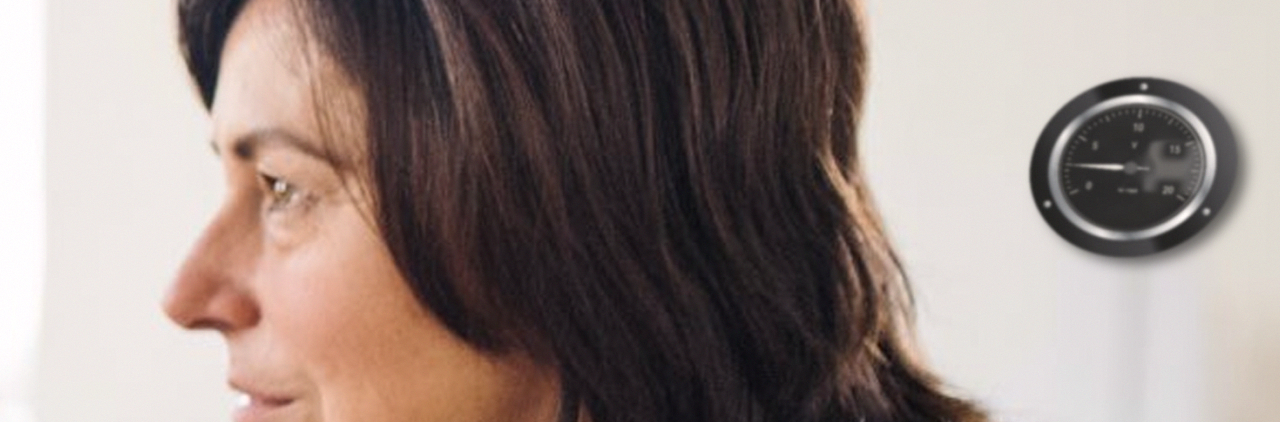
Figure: 2.5 V
